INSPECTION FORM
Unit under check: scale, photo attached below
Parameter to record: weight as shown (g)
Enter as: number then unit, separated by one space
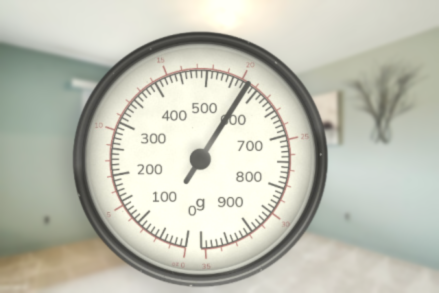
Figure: 580 g
